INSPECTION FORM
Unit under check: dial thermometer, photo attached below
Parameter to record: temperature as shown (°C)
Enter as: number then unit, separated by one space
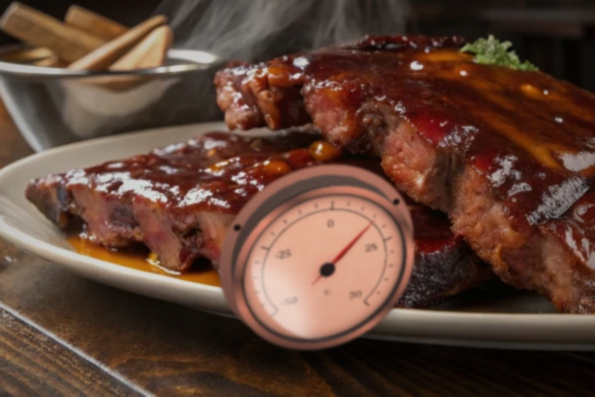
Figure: 15 °C
